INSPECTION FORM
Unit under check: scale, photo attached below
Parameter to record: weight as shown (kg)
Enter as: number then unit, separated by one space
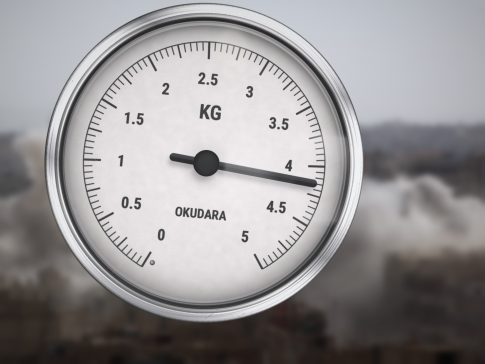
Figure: 4.15 kg
